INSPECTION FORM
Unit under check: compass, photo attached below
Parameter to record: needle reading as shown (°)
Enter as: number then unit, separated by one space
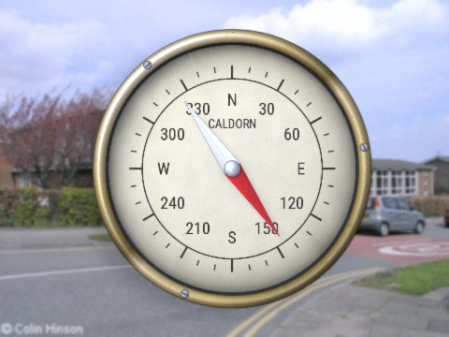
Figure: 145 °
